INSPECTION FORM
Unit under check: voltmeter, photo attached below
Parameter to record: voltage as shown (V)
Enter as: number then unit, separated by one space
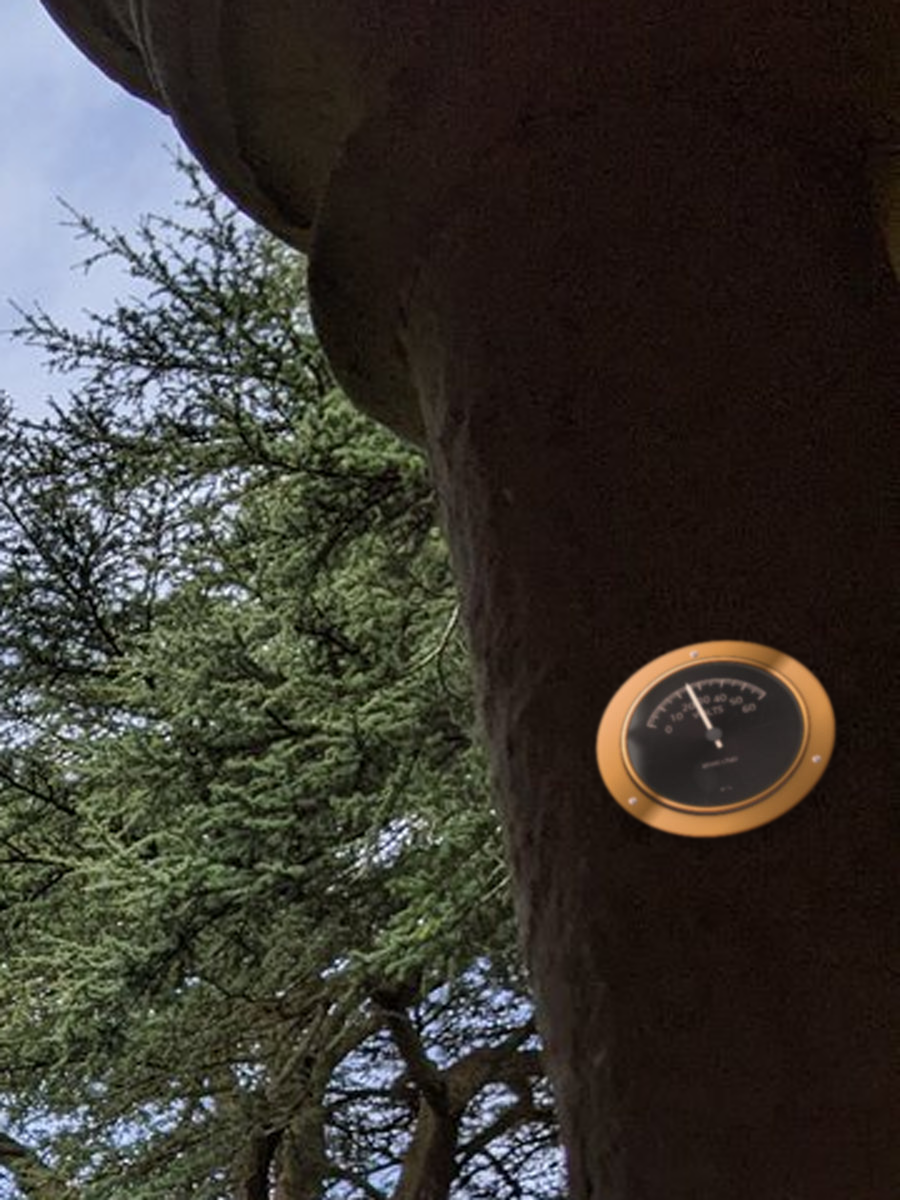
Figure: 25 V
